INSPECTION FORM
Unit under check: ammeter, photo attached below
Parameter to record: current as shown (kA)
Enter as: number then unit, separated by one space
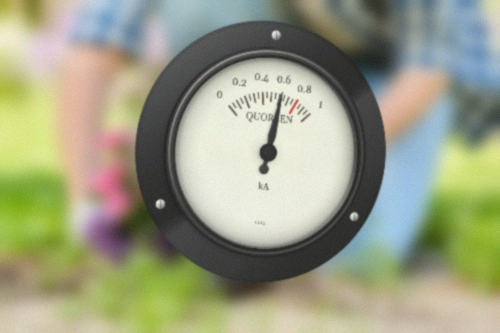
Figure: 0.6 kA
